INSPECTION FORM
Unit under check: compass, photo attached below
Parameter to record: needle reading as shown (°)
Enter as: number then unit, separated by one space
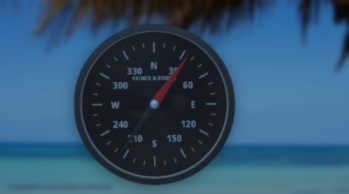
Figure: 35 °
